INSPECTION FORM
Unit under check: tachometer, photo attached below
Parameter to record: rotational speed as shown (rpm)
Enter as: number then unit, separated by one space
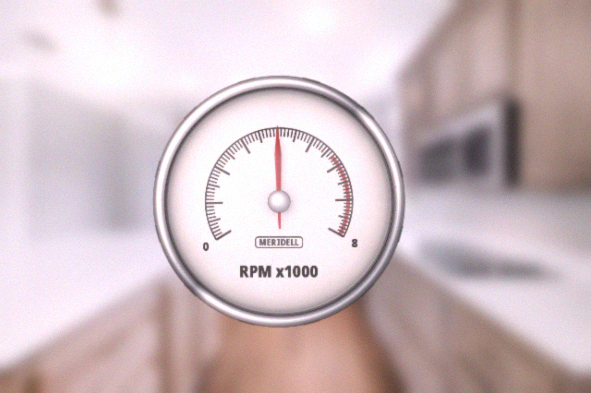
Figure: 4000 rpm
